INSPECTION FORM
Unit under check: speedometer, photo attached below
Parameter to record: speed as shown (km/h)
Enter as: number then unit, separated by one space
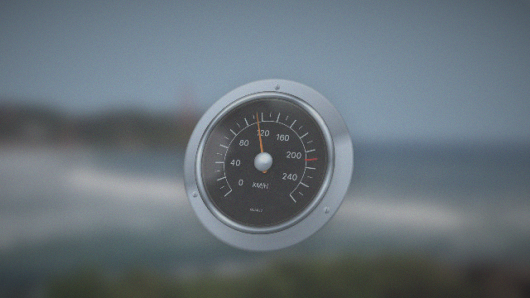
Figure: 115 km/h
